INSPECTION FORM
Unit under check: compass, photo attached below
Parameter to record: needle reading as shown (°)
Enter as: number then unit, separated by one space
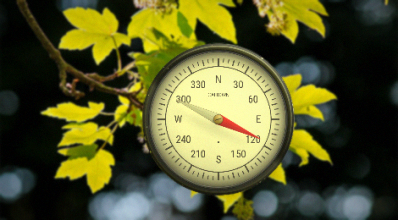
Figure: 115 °
